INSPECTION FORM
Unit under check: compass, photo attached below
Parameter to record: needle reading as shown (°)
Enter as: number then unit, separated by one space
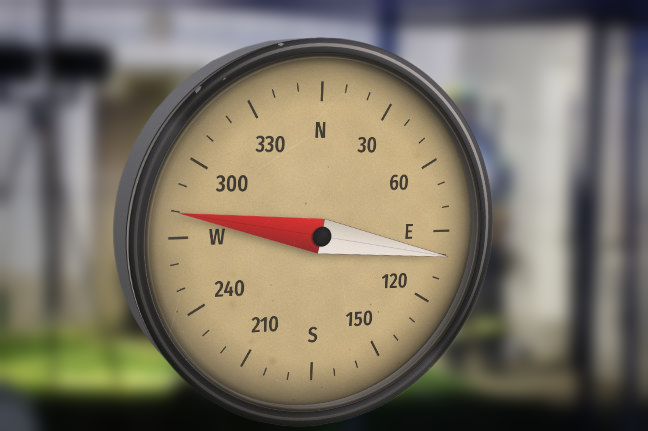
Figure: 280 °
